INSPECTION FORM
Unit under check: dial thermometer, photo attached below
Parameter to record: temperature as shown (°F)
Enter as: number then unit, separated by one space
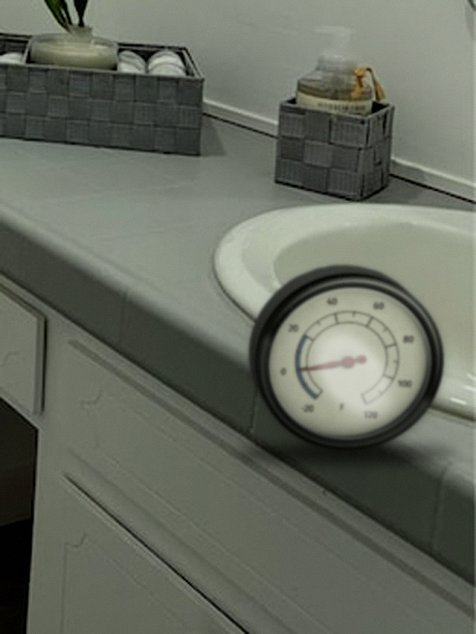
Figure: 0 °F
